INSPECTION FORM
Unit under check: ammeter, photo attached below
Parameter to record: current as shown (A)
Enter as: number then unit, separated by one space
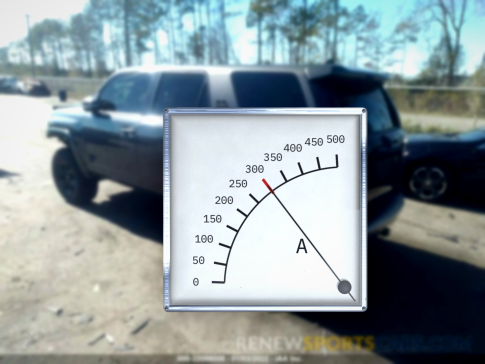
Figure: 300 A
